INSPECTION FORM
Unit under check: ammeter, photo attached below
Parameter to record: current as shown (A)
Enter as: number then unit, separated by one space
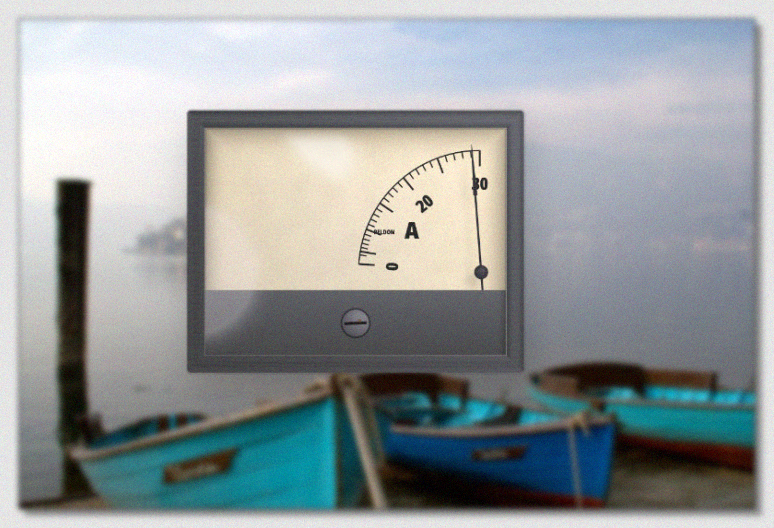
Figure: 29 A
